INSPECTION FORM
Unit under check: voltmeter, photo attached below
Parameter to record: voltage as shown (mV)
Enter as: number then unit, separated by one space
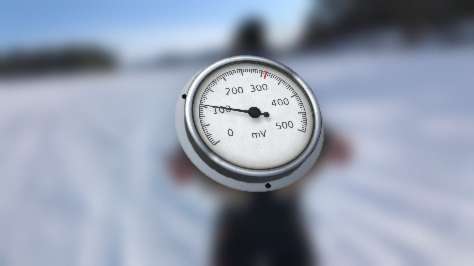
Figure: 100 mV
